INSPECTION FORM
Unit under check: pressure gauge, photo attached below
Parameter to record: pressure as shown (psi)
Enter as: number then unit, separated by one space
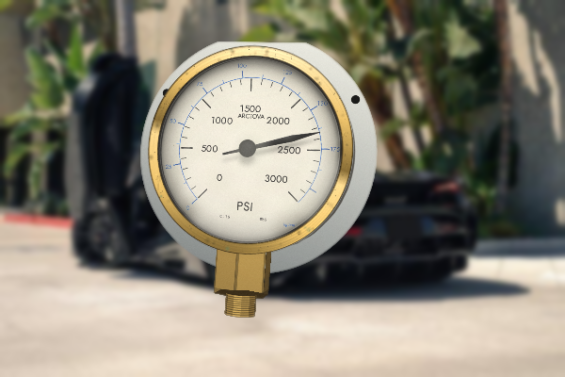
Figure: 2350 psi
